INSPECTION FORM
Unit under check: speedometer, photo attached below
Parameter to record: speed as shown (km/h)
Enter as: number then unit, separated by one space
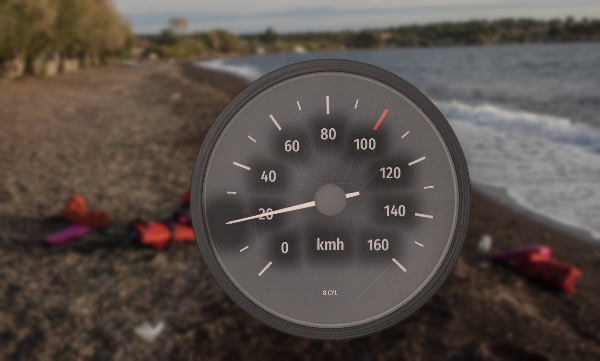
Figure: 20 km/h
